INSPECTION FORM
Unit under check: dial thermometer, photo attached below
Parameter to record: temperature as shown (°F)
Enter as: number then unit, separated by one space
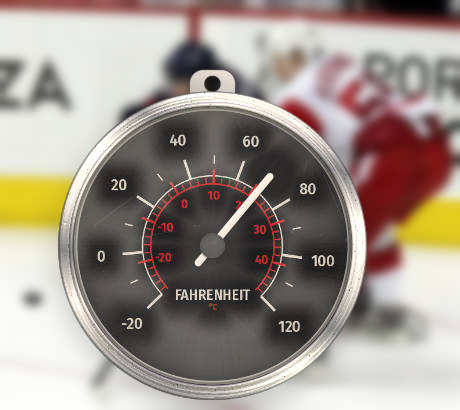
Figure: 70 °F
